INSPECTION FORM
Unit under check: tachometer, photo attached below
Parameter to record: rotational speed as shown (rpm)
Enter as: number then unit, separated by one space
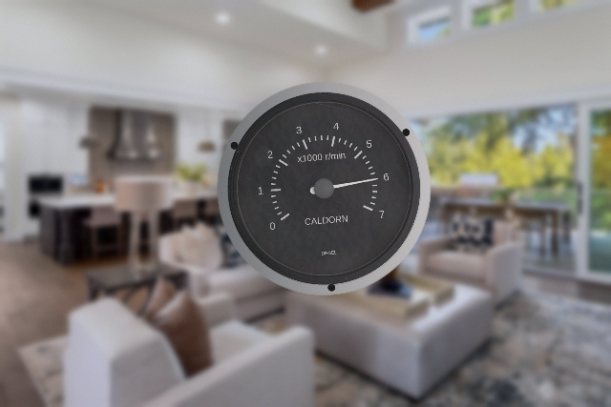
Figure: 6000 rpm
